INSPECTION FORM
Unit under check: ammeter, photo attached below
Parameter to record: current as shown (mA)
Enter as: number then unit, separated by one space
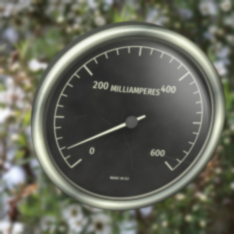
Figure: 40 mA
